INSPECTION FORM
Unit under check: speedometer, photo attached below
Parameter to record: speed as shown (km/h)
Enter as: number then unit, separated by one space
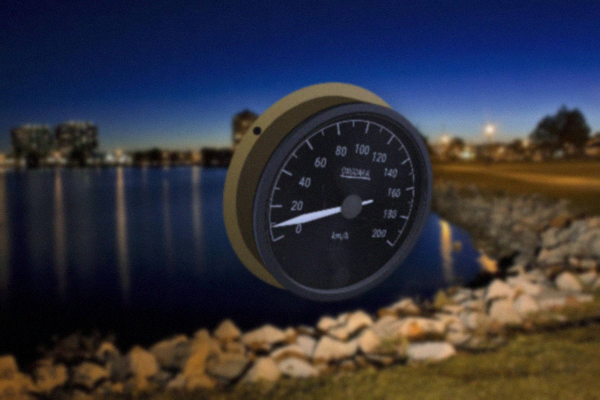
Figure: 10 km/h
